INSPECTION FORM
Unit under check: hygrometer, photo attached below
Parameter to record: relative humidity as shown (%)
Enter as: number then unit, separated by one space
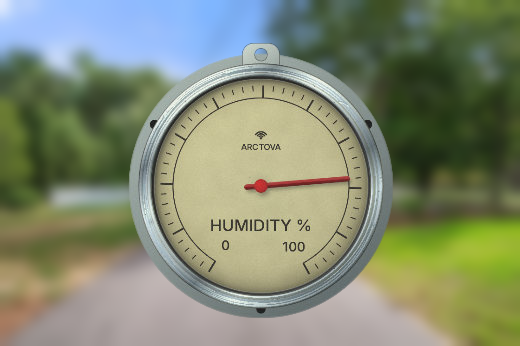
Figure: 78 %
